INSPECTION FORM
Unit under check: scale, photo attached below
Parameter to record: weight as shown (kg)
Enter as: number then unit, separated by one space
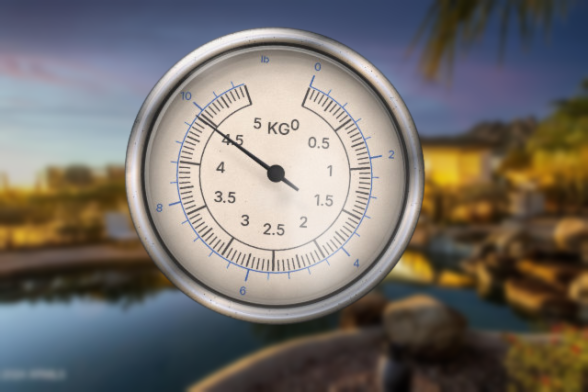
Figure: 4.45 kg
